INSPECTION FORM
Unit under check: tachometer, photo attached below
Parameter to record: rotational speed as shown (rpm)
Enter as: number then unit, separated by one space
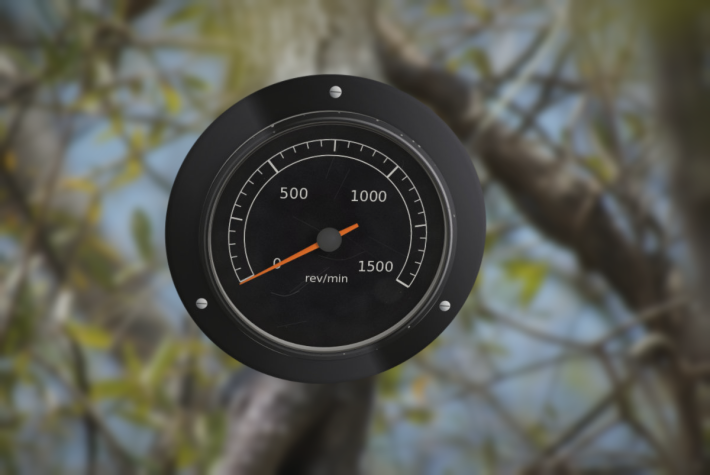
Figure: 0 rpm
